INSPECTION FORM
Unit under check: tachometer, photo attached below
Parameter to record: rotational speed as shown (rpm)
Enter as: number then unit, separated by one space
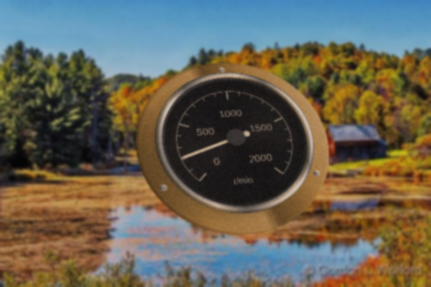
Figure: 200 rpm
